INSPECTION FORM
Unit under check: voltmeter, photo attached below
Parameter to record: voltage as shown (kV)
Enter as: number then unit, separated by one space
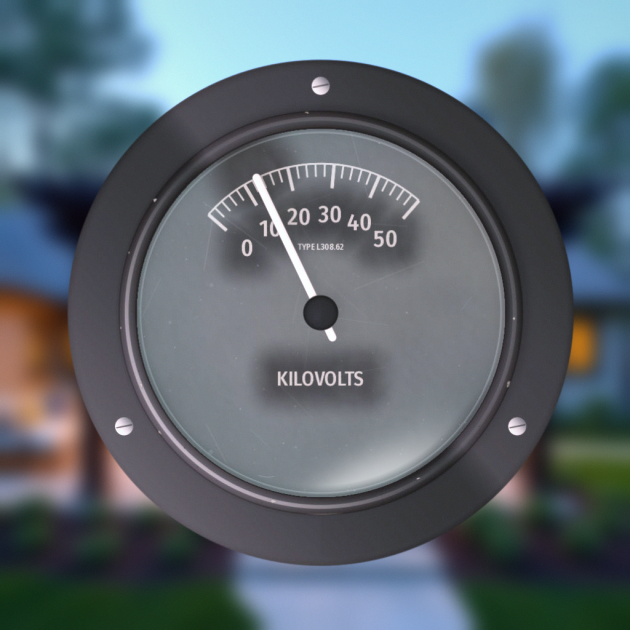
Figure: 13 kV
